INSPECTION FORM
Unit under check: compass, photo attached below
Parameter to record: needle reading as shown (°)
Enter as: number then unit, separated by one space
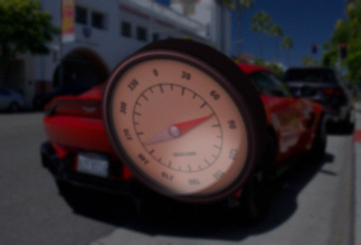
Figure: 75 °
